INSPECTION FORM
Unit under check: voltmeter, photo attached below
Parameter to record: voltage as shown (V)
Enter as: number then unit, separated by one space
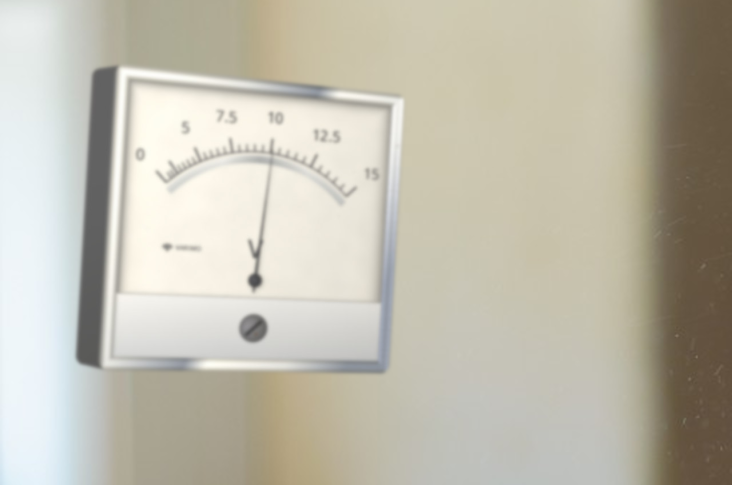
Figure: 10 V
